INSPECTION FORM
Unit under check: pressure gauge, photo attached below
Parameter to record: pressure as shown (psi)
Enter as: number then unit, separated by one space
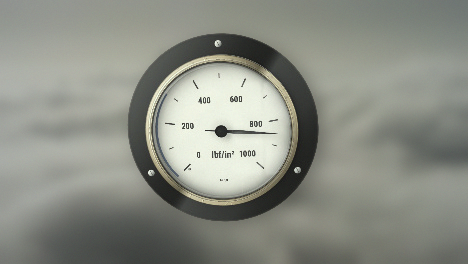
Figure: 850 psi
